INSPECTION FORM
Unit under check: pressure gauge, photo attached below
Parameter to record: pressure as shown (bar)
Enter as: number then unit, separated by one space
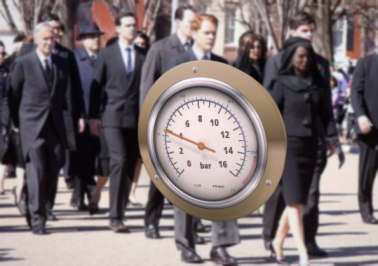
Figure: 4 bar
